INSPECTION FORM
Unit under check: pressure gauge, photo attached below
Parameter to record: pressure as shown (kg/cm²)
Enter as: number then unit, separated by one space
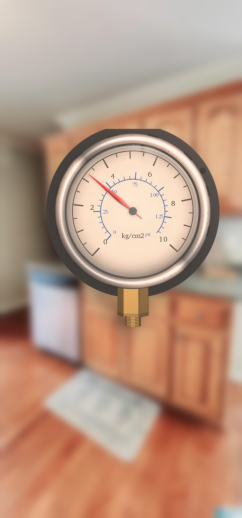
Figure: 3.25 kg/cm²
